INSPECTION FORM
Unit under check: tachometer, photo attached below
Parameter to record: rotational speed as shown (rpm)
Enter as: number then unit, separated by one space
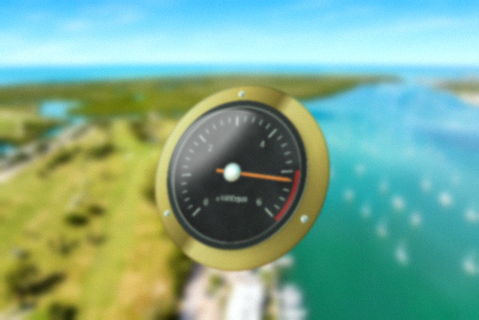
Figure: 5200 rpm
